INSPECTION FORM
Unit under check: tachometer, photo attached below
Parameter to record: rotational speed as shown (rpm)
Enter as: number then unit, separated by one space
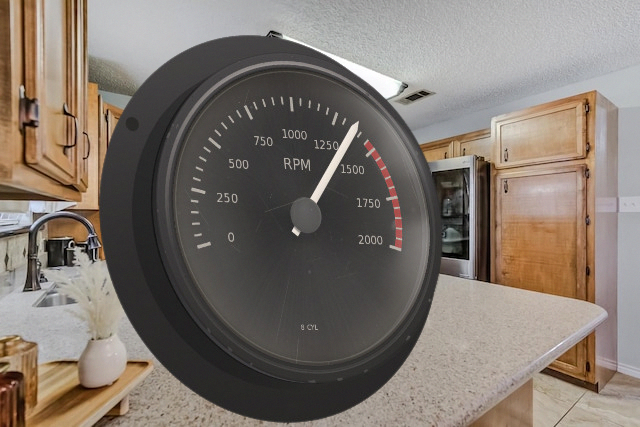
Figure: 1350 rpm
